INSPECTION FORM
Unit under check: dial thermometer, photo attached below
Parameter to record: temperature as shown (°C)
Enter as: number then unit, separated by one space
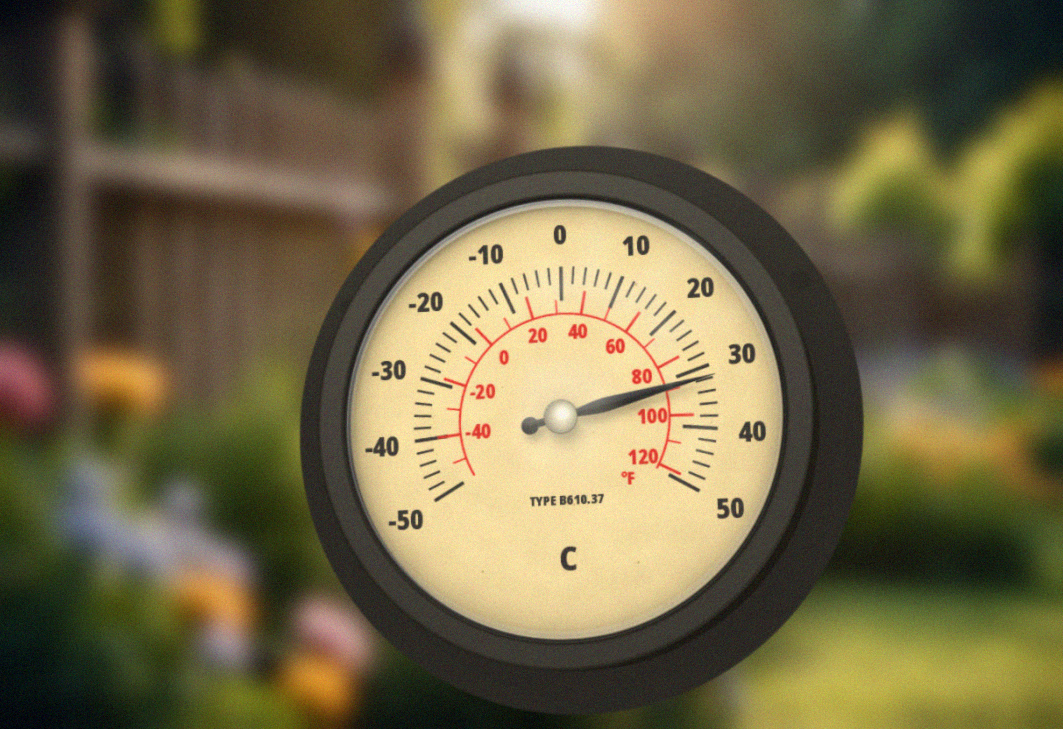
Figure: 32 °C
